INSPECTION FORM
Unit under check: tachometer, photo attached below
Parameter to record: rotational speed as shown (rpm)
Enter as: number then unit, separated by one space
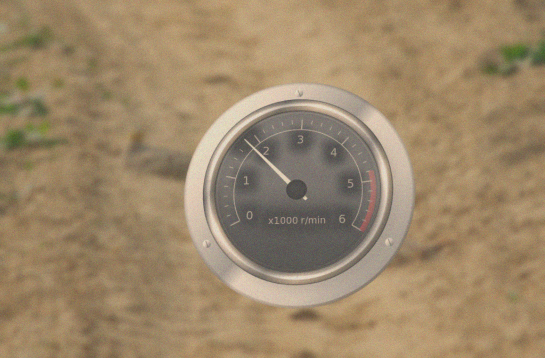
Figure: 1800 rpm
